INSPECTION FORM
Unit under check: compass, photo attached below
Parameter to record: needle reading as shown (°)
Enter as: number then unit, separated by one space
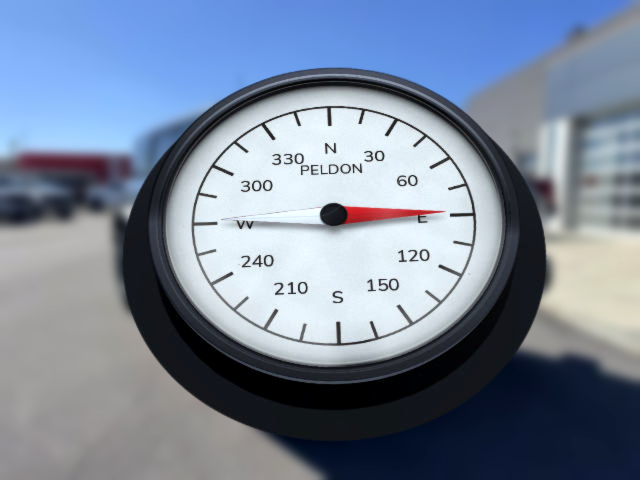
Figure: 90 °
